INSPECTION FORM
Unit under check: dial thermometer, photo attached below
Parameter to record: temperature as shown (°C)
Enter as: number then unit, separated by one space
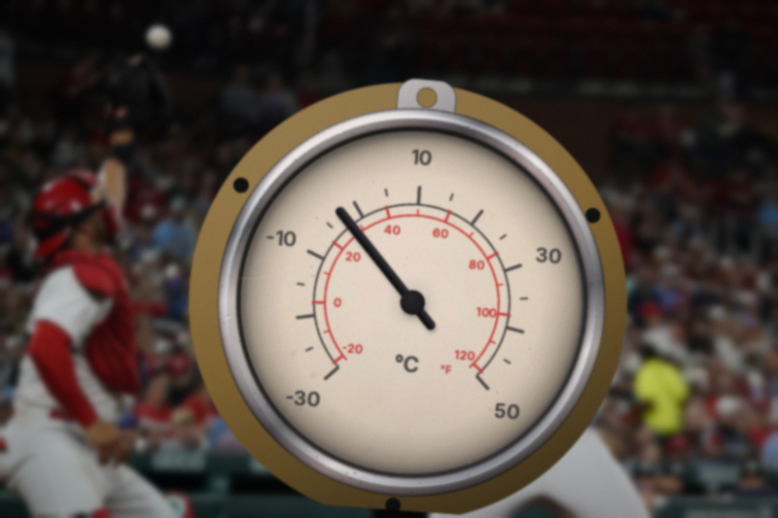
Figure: -2.5 °C
